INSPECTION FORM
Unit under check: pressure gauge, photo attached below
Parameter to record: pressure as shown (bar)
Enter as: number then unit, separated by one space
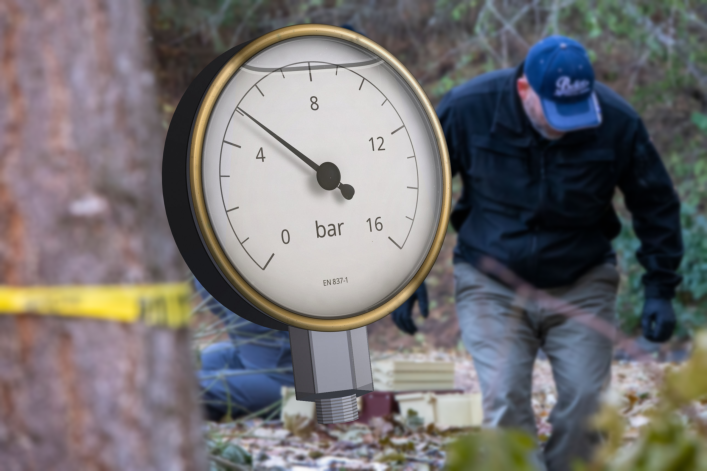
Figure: 5 bar
